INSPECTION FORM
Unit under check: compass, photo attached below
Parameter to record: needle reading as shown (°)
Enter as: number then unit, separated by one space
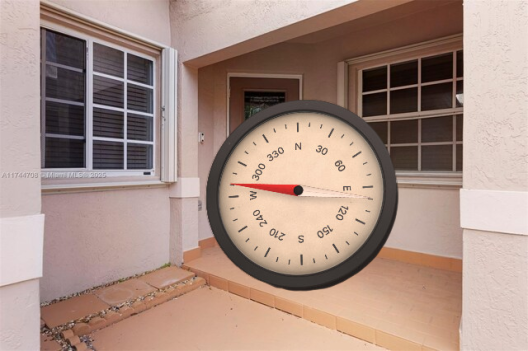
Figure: 280 °
